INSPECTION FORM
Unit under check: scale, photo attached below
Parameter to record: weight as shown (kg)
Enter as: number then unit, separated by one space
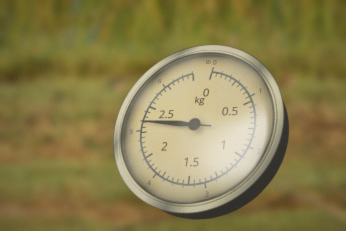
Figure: 2.35 kg
